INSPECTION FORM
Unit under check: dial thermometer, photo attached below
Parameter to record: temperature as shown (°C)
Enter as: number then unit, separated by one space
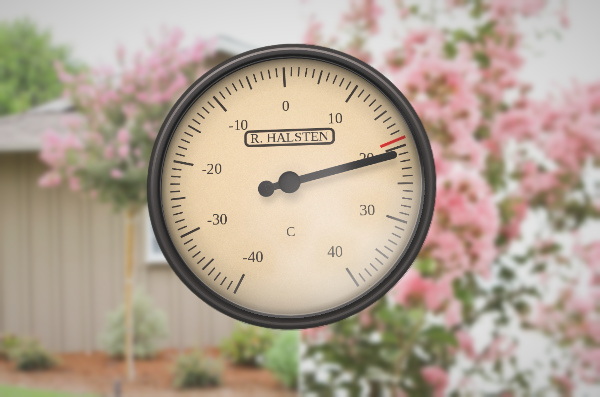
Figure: 21 °C
